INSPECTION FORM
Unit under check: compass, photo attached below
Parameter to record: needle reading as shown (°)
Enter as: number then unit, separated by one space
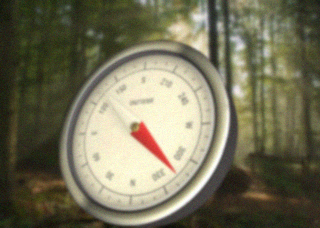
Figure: 315 °
